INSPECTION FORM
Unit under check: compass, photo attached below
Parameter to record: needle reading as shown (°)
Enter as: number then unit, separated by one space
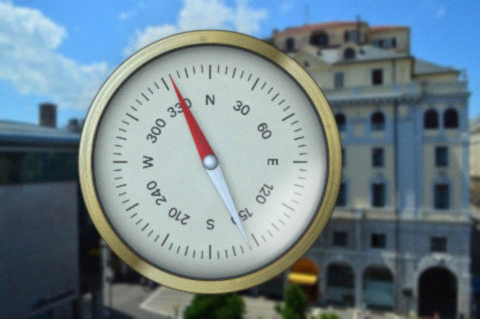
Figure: 335 °
